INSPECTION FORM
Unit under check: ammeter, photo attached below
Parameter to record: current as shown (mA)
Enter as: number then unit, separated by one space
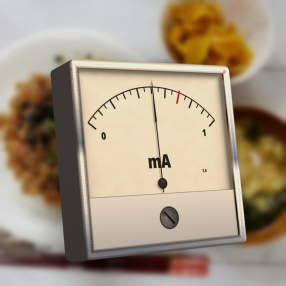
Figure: 0.5 mA
